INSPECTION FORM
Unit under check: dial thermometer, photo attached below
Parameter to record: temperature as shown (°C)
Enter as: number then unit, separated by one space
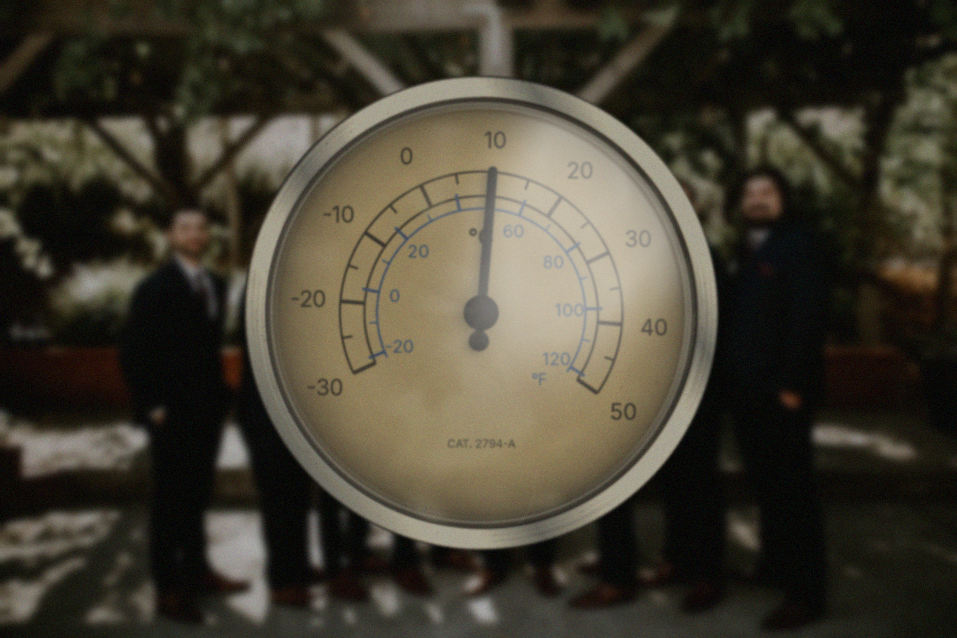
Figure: 10 °C
